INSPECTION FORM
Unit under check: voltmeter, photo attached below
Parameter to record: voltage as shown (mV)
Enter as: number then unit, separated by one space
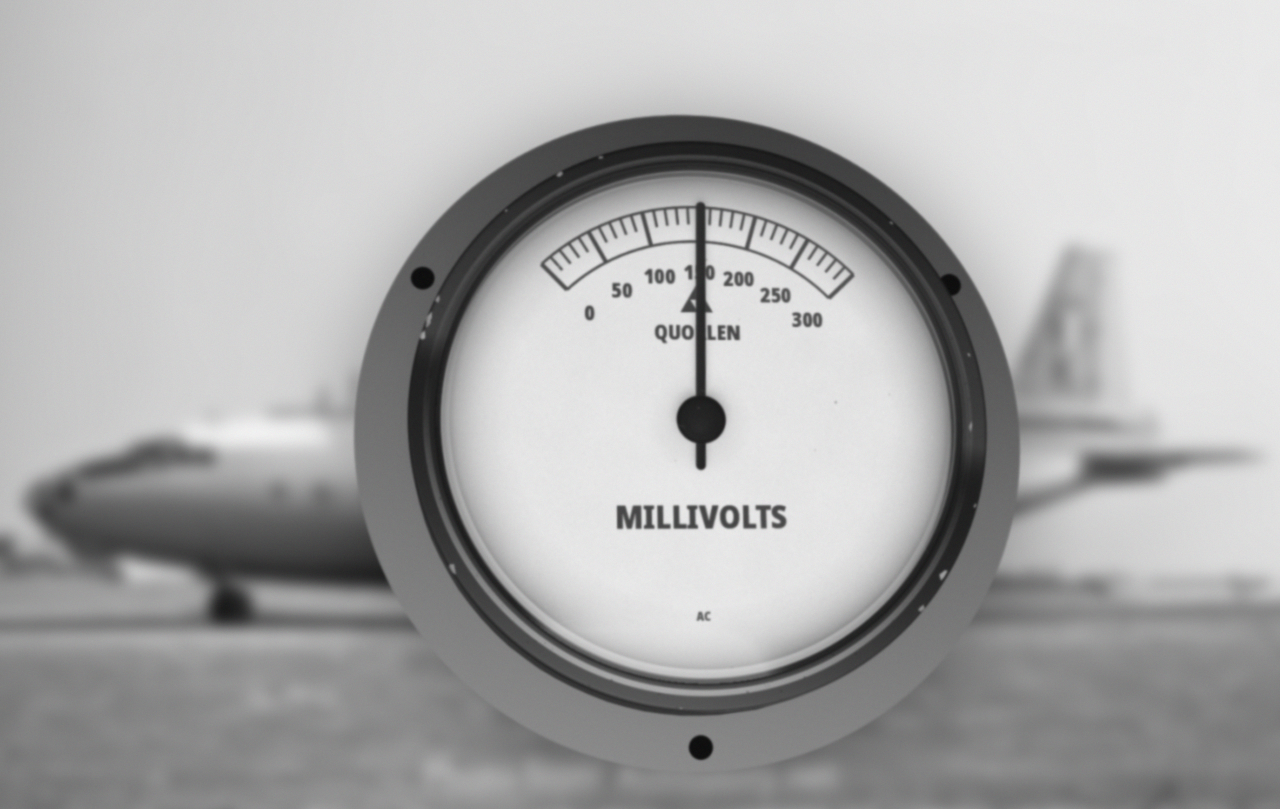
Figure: 150 mV
